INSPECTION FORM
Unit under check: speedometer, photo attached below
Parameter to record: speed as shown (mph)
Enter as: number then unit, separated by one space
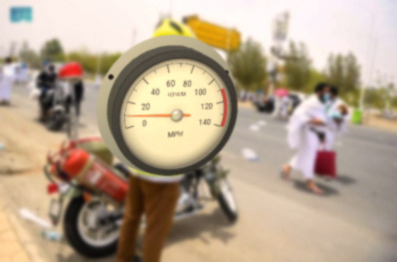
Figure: 10 mph
